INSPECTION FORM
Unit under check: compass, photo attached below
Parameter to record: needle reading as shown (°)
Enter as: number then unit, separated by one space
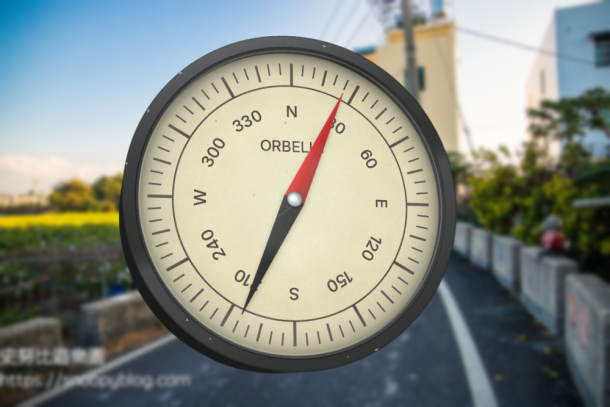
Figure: 25 °
